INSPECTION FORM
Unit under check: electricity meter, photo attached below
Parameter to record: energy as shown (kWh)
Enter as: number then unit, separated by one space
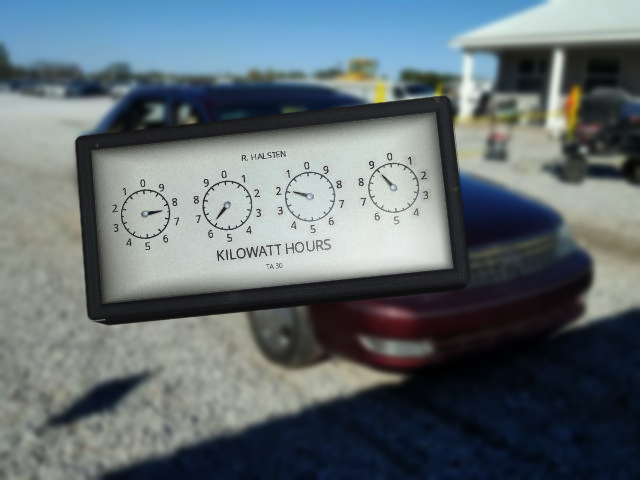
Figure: 7619 kWh
